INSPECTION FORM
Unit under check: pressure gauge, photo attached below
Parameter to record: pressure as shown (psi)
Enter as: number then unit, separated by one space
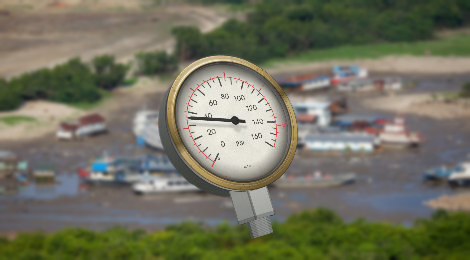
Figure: 35 psi
